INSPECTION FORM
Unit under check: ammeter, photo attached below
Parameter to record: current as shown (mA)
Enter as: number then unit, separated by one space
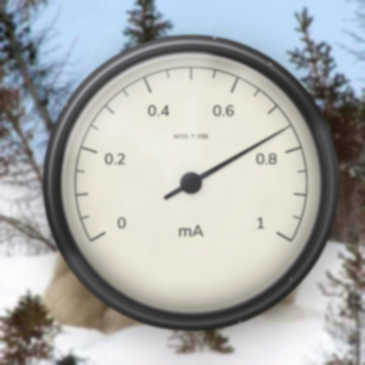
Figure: 0.75 mA
